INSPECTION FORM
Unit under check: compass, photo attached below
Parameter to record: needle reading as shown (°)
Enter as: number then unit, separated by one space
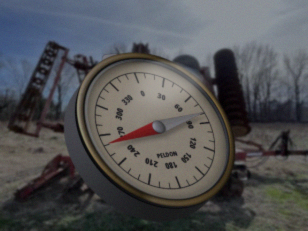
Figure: 260 °
